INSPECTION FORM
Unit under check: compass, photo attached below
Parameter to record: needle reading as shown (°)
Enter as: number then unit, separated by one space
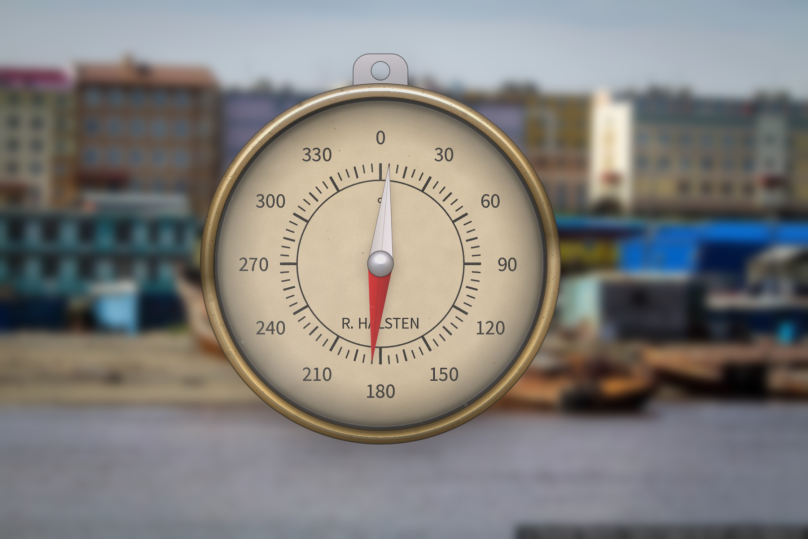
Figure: 185 °
